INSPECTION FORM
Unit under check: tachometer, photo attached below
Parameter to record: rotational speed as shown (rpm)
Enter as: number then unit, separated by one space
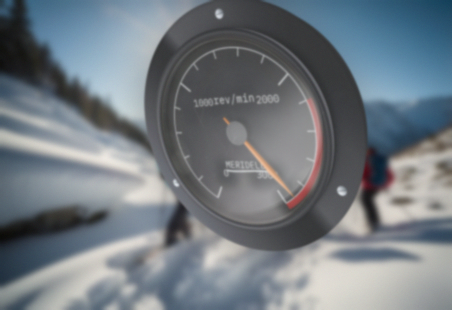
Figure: 2900 rpm
